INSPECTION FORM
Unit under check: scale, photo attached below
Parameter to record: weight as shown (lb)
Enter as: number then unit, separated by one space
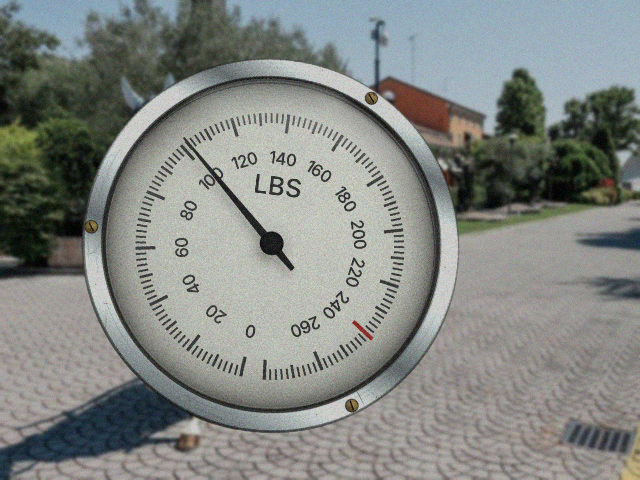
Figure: 102 lb
